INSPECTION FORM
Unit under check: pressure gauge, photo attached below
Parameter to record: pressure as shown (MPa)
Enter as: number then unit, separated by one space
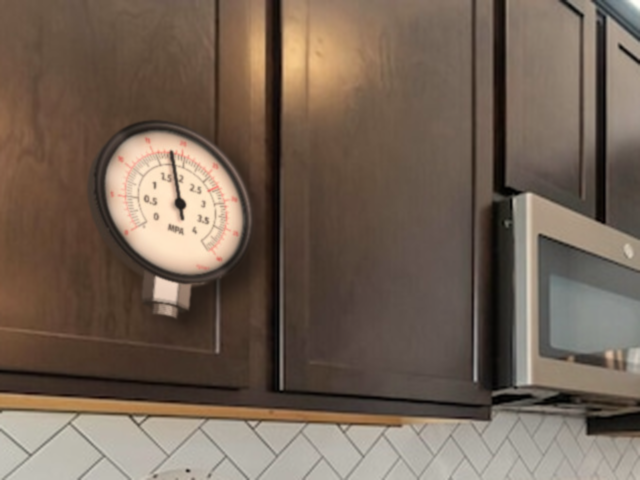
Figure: 1.75 MPa
